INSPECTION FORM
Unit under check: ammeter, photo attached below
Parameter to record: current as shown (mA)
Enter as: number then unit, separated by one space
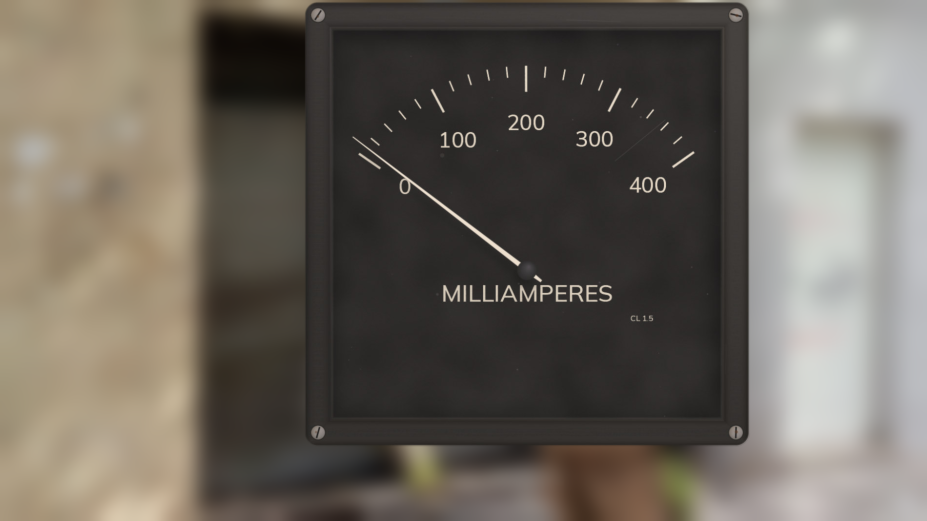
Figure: 10 mA
